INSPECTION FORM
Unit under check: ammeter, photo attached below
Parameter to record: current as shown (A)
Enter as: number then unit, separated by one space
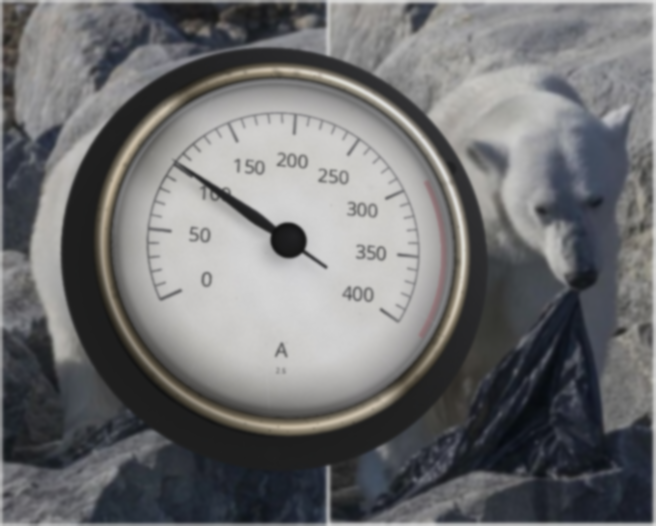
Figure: 100 A
